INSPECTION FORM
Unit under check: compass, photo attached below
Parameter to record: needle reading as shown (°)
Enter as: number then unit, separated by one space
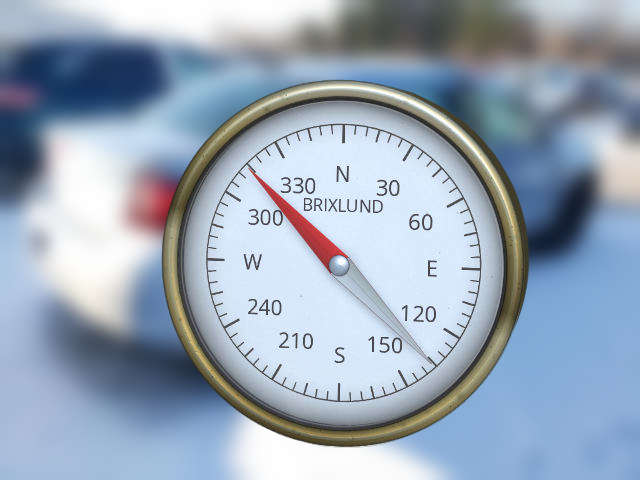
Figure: 315 °
